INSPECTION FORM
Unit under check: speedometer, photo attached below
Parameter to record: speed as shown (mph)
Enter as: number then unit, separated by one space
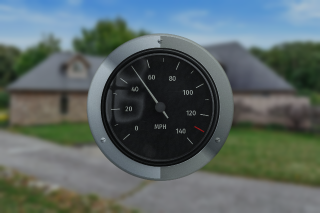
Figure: 50 mph
